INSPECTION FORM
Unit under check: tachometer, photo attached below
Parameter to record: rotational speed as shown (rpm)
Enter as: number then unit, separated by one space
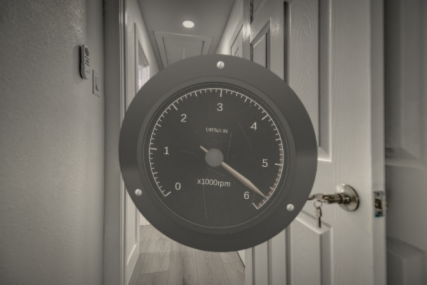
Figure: 5700 rpm
